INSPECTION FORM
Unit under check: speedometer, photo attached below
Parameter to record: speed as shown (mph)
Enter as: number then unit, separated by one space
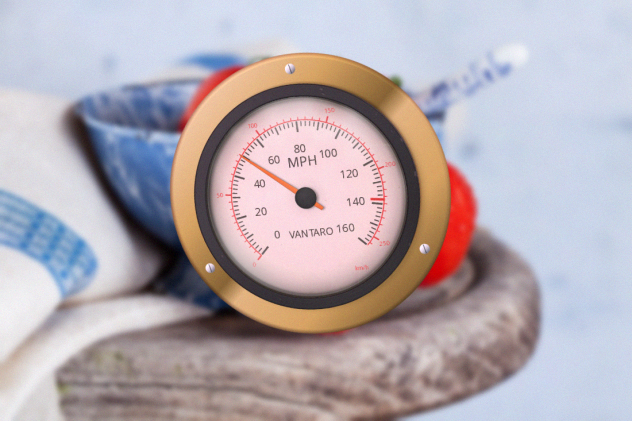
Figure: 50 mph
